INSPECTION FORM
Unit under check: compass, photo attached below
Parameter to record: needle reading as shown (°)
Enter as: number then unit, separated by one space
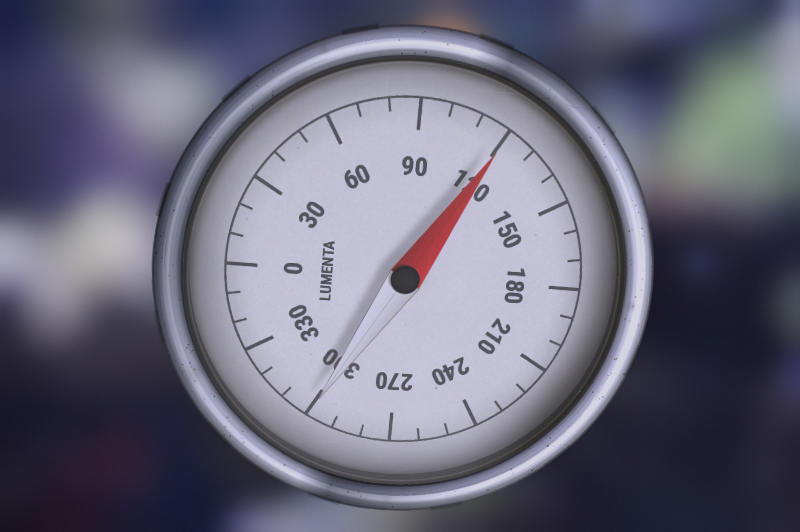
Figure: 120 °
